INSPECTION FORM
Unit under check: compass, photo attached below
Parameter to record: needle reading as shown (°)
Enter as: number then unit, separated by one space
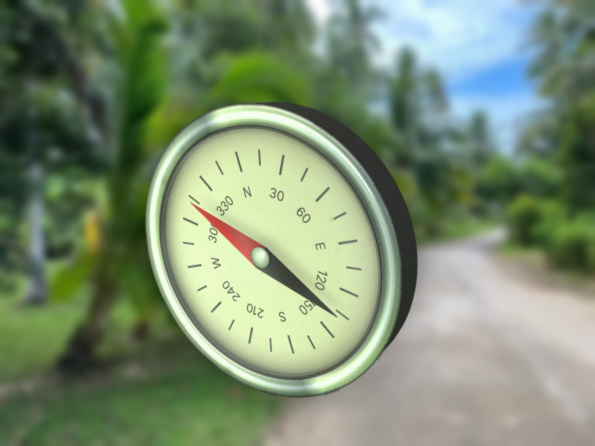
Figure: 315 °
